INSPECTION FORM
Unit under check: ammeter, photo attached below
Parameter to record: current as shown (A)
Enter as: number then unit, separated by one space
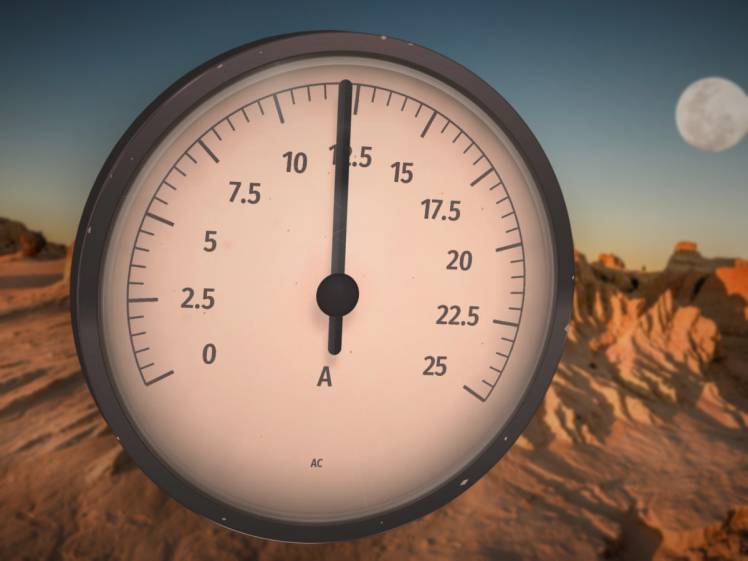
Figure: 12 A
